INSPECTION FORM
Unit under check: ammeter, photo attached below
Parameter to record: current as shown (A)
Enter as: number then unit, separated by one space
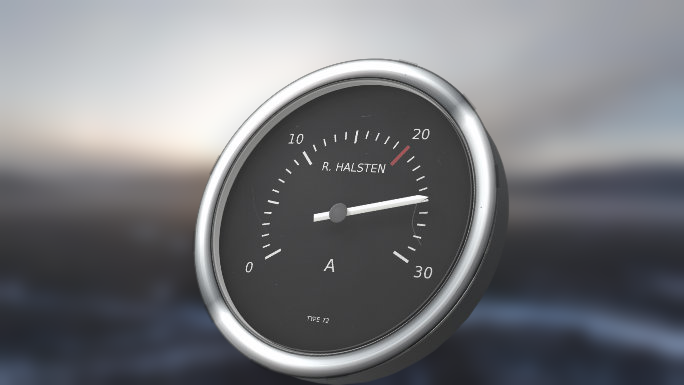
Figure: 25 A
